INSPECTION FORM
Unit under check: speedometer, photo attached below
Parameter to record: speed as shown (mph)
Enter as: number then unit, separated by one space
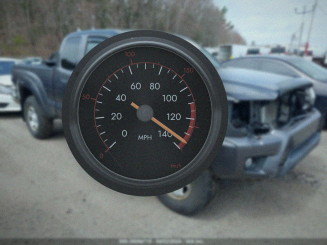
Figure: 135 mph
